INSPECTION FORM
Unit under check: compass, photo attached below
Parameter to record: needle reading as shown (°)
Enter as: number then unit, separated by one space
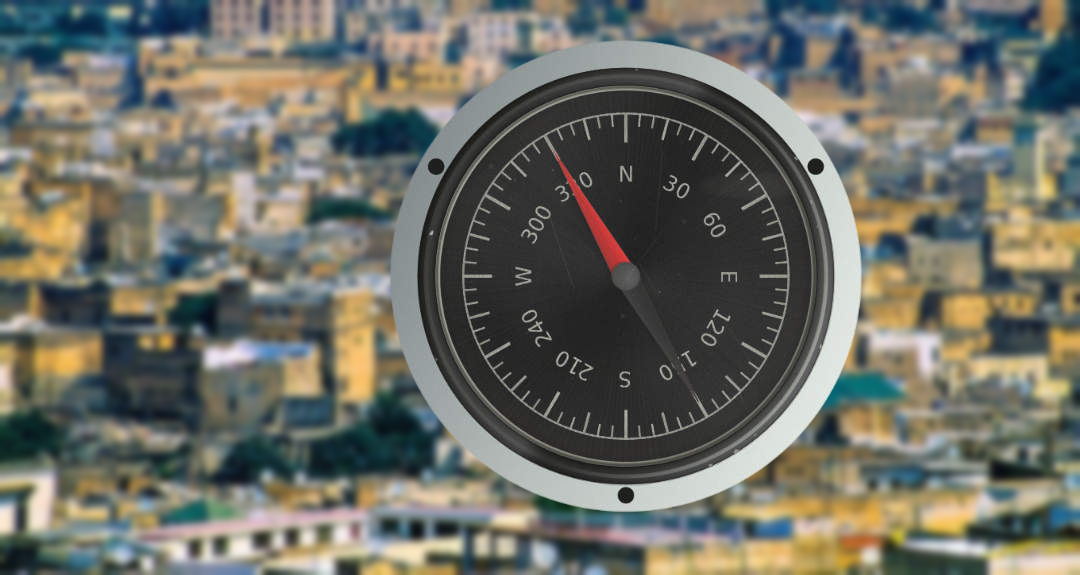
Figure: 330 °
